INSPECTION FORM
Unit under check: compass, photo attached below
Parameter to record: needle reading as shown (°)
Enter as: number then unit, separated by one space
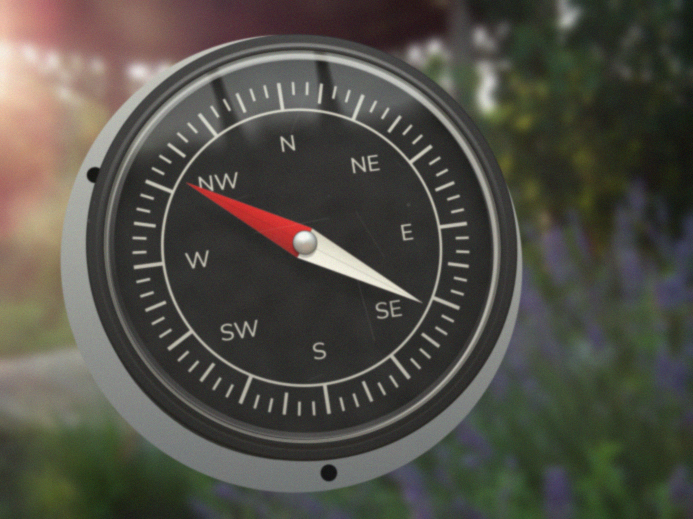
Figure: 305 °
